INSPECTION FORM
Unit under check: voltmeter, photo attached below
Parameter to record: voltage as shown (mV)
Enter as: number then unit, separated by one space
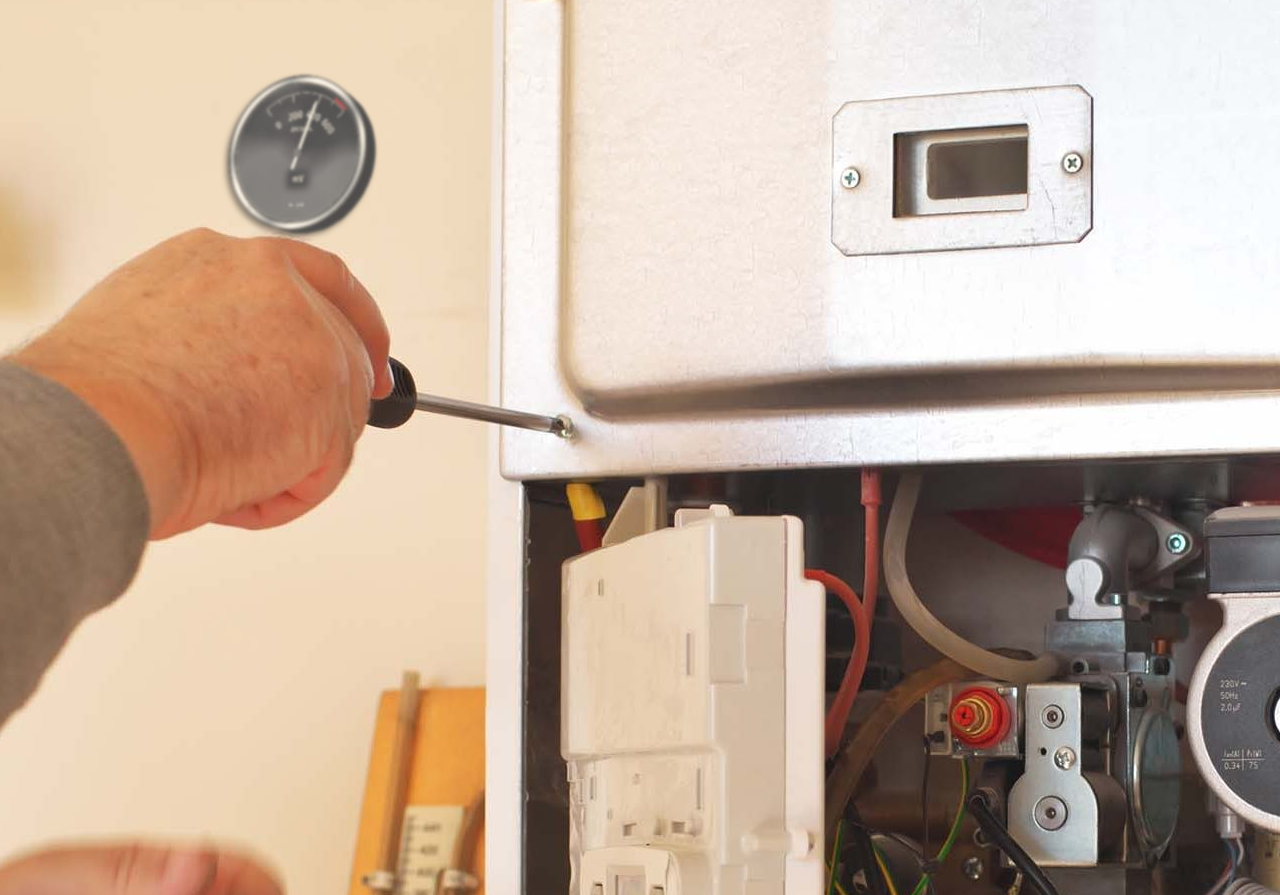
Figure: 400 mV
